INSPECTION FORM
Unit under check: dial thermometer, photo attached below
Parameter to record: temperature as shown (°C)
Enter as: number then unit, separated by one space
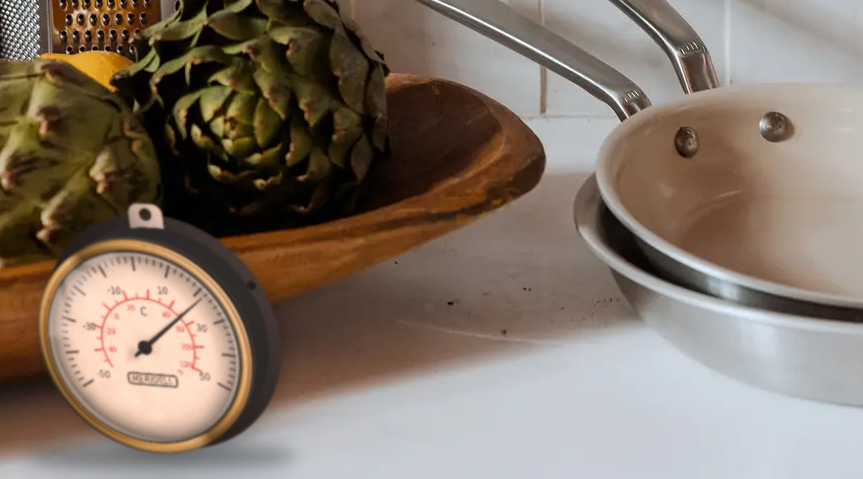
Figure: 22 °C
